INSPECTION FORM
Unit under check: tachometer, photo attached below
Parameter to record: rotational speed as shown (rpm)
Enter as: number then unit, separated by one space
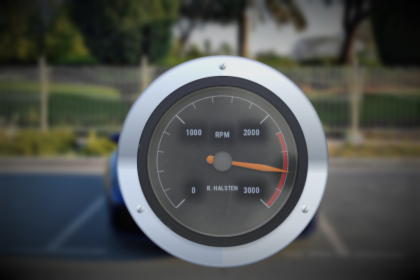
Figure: 2600 rpm
